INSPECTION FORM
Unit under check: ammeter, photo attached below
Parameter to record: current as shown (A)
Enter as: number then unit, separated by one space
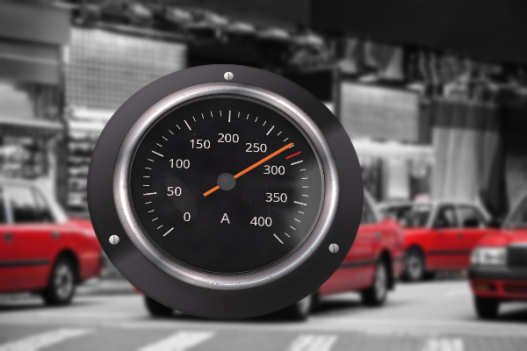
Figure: 280 A
